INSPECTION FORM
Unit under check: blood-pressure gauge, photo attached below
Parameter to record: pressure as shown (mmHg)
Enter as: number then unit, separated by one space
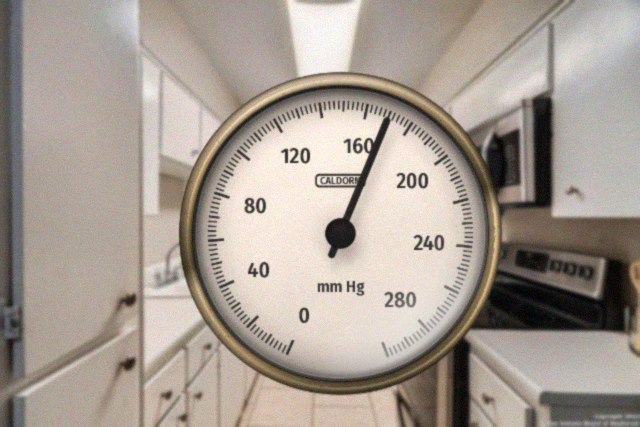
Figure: 170 mmHg
